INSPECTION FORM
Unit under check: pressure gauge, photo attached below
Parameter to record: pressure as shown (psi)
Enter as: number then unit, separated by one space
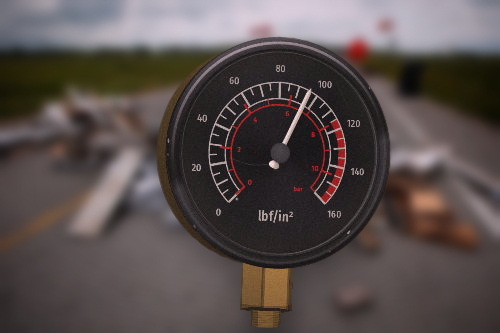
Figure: 95 psi
